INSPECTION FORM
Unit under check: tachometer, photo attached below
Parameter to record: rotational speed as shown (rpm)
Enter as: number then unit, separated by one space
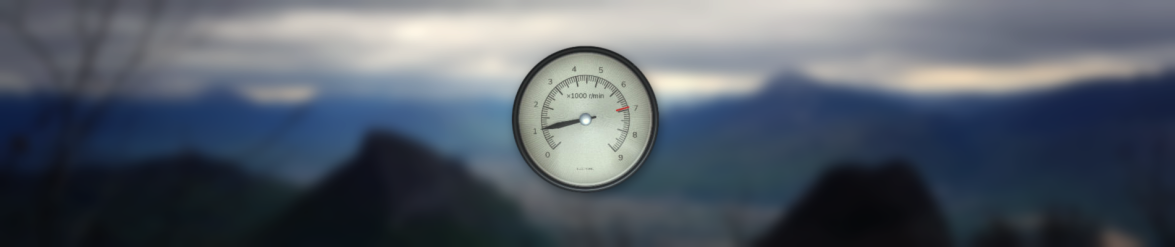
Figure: 1000 rpm
